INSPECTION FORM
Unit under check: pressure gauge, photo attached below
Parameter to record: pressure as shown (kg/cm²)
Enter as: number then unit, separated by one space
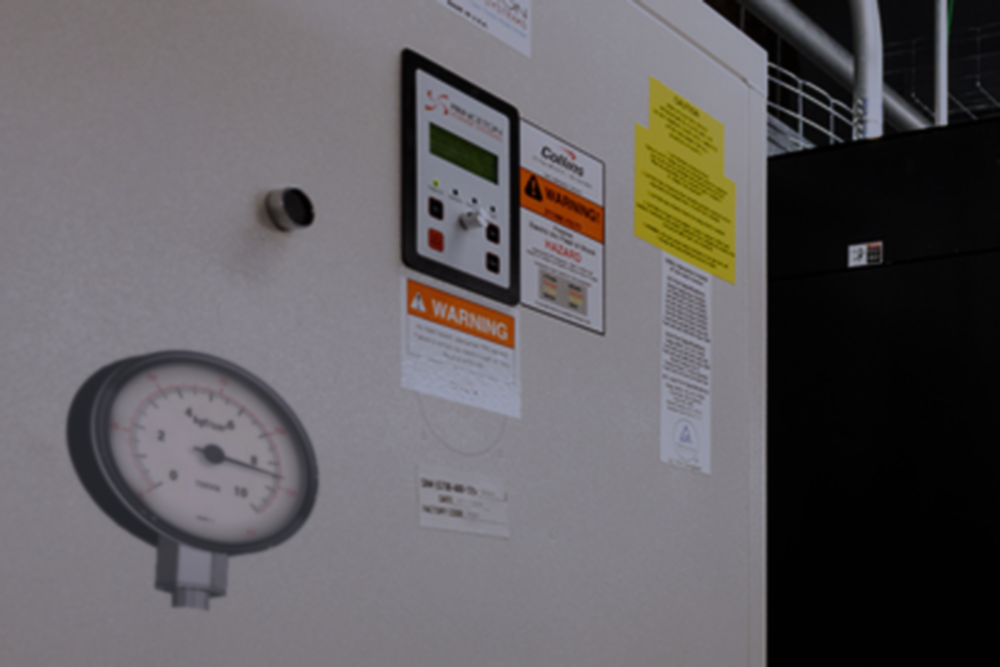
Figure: 8.5 kg/cm²
